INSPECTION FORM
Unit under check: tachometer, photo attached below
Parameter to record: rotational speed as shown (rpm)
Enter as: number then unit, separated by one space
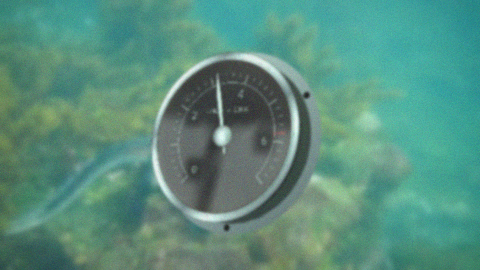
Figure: 3200 rpm
